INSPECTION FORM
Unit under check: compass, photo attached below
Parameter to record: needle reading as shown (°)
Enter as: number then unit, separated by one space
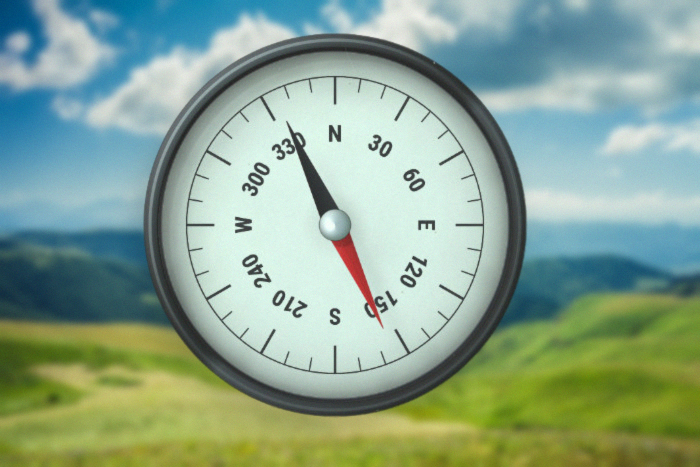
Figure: 155 °
